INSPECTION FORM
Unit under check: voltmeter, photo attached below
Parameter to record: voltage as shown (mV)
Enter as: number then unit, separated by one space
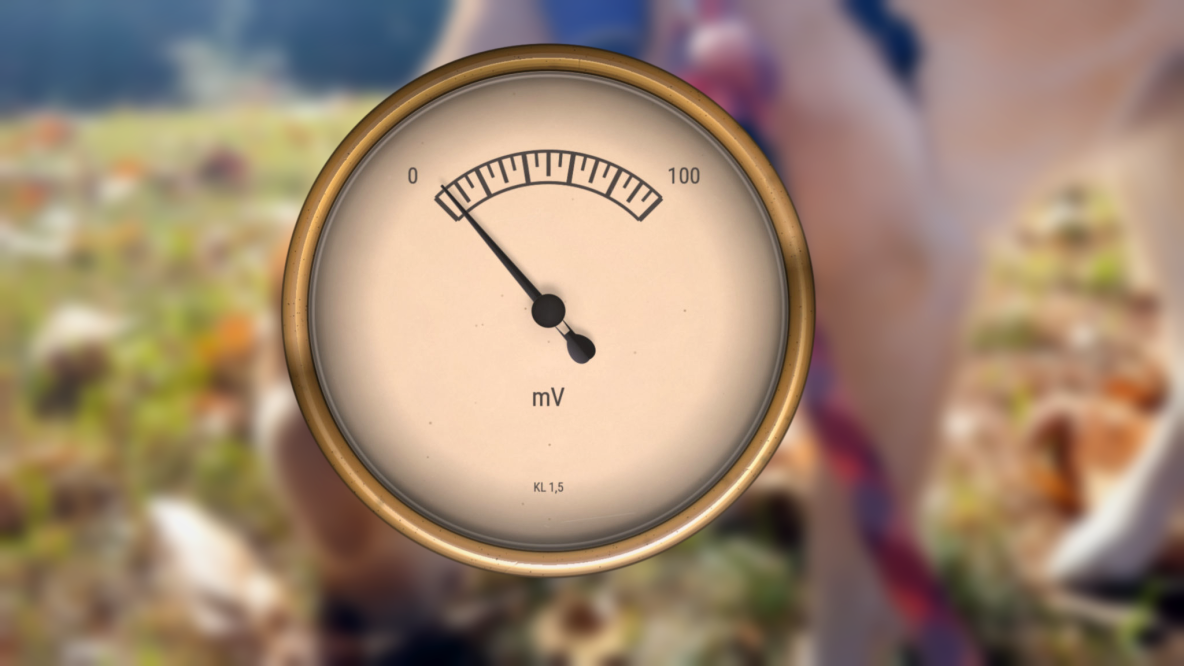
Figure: 5 mV
